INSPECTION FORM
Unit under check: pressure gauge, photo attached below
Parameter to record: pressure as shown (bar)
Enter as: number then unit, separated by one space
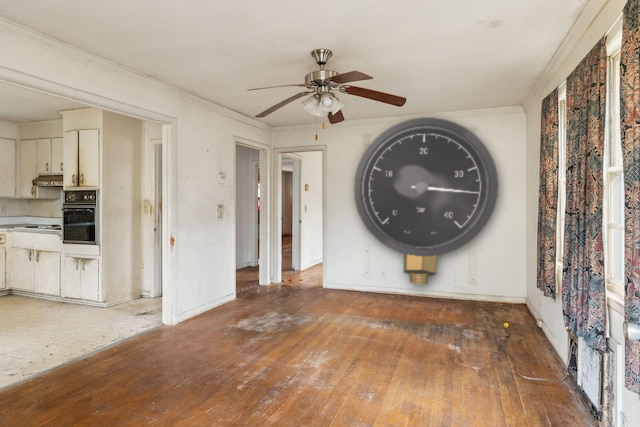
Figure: 34 bar
